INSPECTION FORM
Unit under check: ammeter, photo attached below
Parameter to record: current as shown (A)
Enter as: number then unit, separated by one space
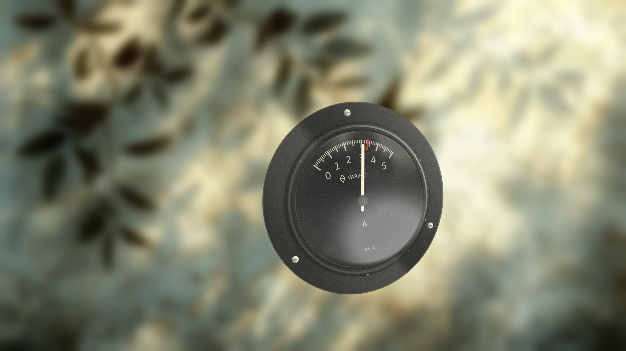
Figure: 3 A
